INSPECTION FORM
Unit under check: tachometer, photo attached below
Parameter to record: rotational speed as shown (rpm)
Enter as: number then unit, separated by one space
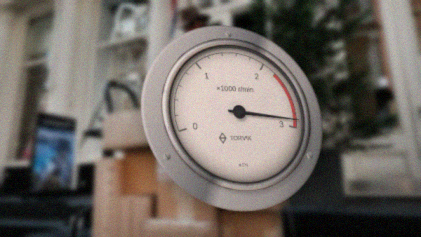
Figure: 2900 rpm
